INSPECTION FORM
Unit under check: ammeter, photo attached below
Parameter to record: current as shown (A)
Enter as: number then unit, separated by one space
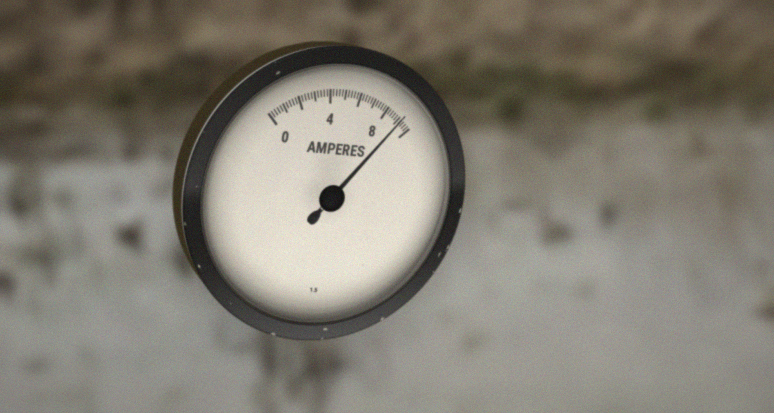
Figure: 9 A
